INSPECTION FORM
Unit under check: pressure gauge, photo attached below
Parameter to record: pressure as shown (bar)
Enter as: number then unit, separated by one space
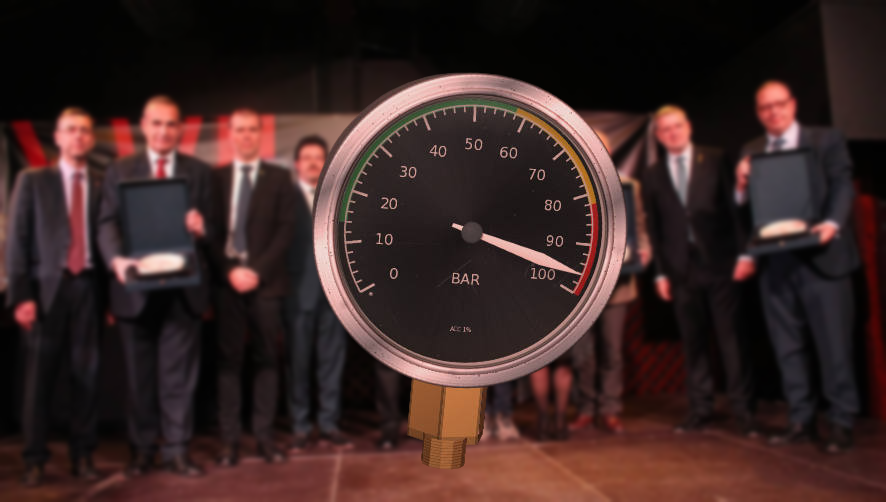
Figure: 96 bar
